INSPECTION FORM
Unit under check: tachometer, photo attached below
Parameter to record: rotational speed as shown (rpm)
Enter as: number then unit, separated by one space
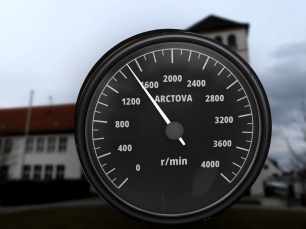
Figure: 1500 rpm
